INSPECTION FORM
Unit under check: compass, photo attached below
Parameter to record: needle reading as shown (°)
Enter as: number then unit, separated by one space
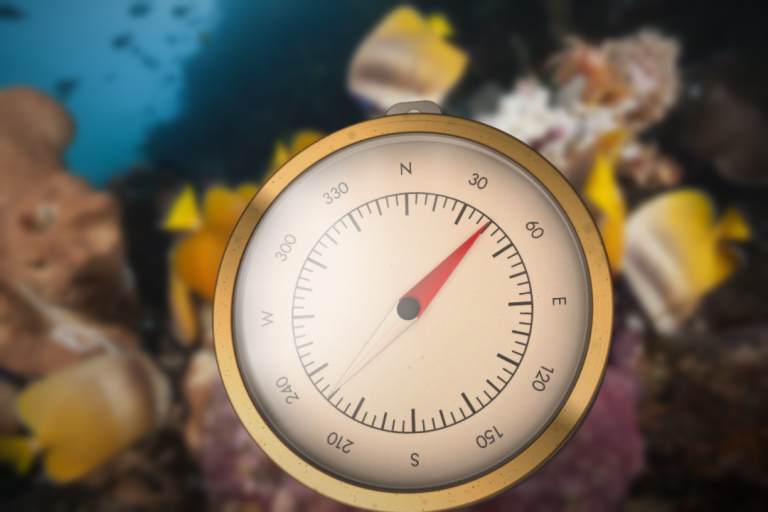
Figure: 45 °
